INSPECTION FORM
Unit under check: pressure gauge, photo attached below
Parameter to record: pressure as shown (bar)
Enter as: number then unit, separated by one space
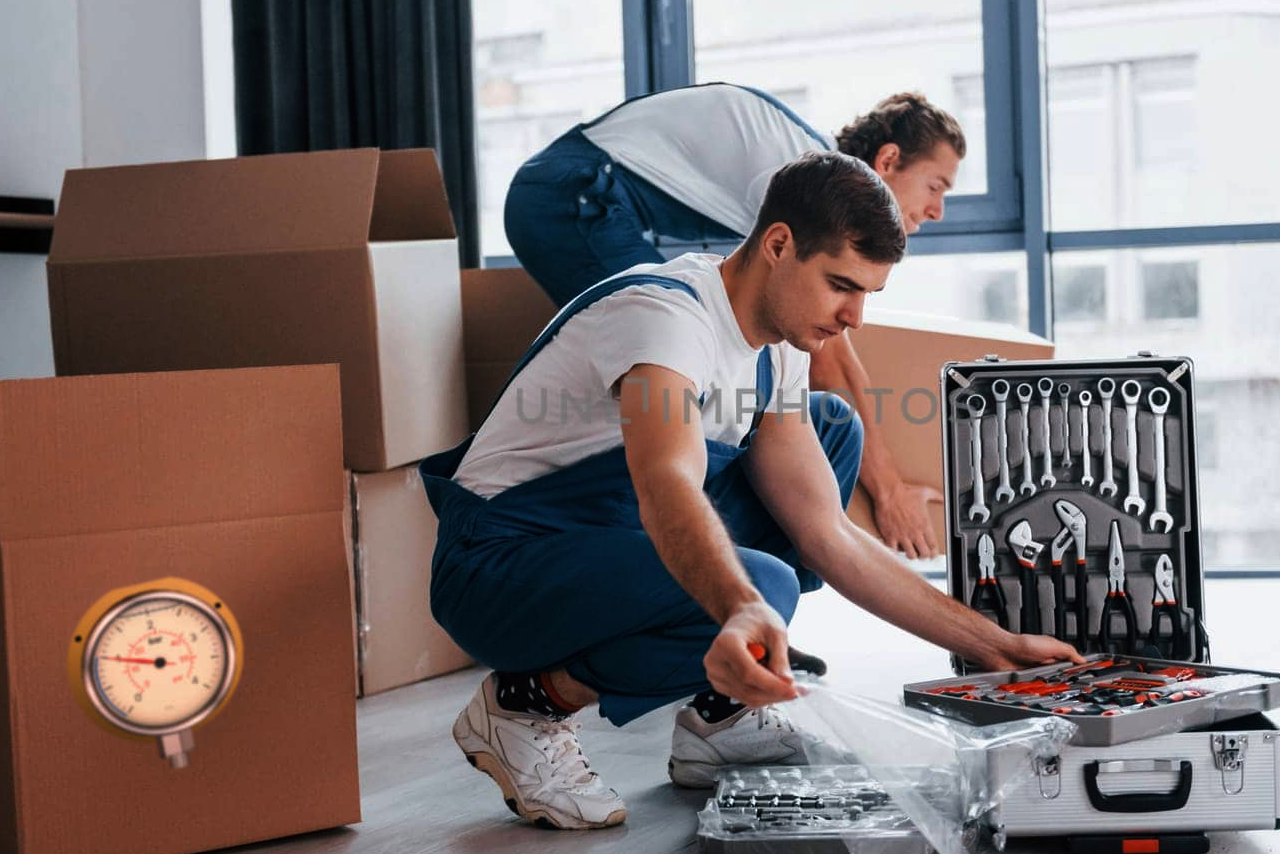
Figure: 1 bar
